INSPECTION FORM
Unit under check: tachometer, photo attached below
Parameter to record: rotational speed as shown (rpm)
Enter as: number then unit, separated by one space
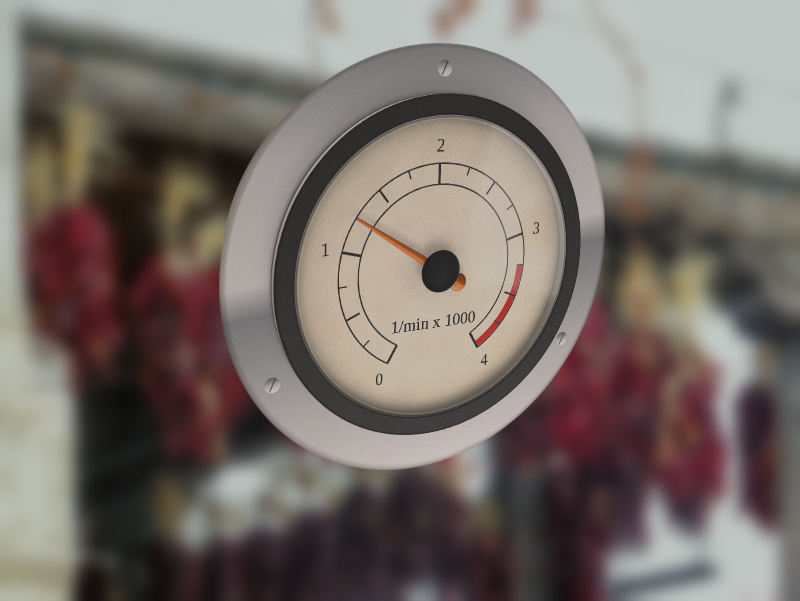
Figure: 1250 rpm
